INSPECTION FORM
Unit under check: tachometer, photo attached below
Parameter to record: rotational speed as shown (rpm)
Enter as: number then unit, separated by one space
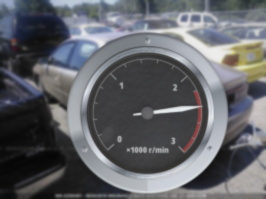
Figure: 2400 rpm
